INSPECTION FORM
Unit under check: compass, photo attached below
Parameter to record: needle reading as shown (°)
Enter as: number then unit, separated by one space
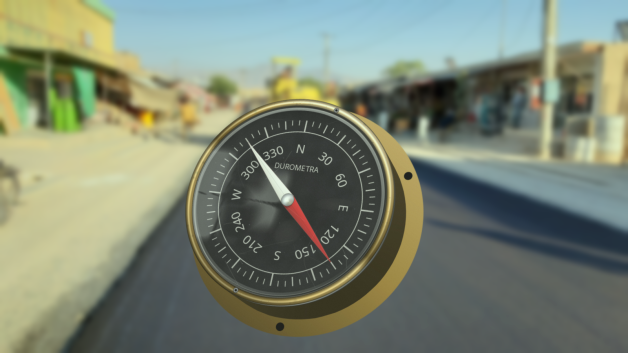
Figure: 135 °
